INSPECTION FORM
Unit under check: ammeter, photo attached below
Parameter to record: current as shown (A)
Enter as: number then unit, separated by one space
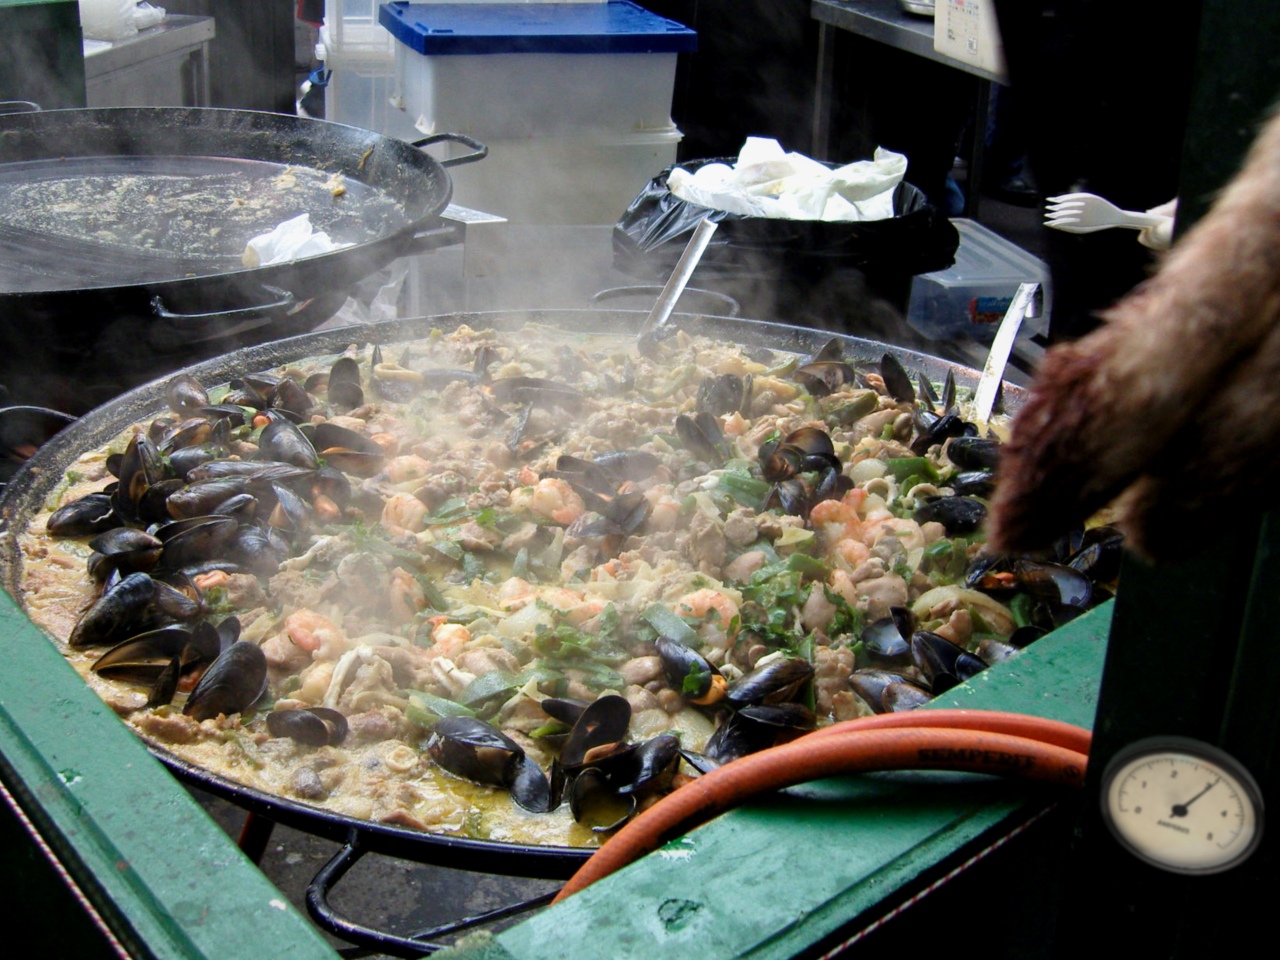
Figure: 3 A
